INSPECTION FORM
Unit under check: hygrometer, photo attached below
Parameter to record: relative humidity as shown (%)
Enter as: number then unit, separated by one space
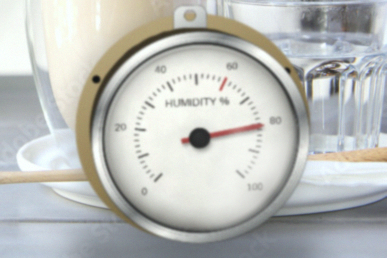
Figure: 80 %
